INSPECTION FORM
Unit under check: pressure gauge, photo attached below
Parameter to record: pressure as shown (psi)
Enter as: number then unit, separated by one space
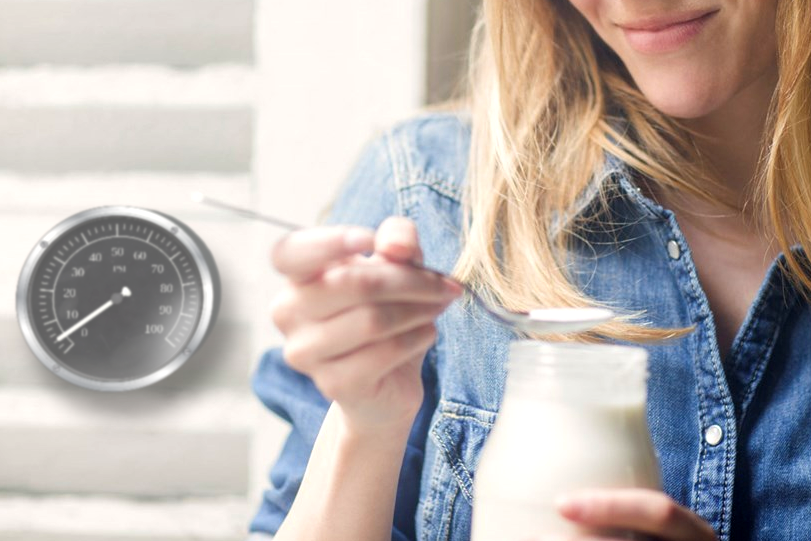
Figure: 4 psi
